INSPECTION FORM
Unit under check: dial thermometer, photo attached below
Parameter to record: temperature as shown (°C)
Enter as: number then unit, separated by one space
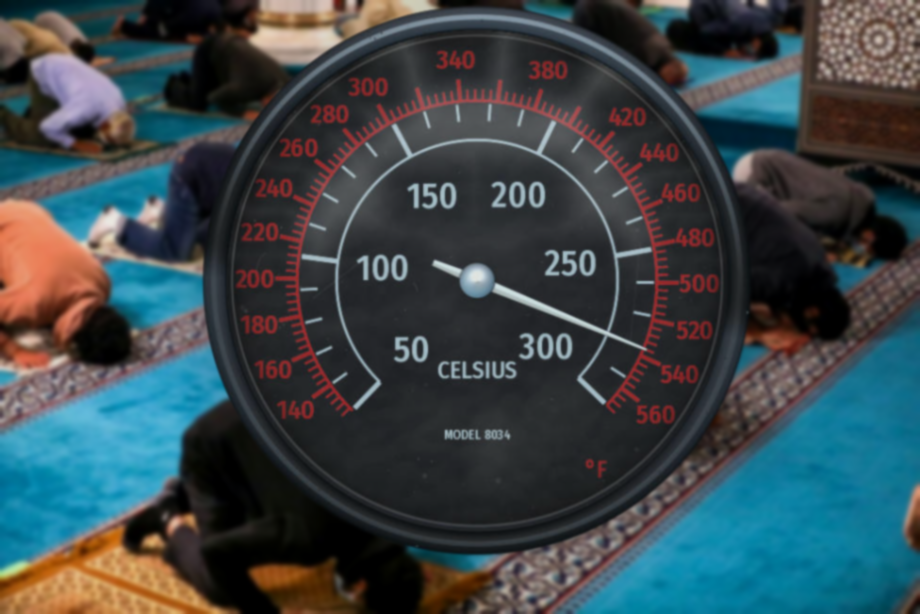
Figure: 280 °C
